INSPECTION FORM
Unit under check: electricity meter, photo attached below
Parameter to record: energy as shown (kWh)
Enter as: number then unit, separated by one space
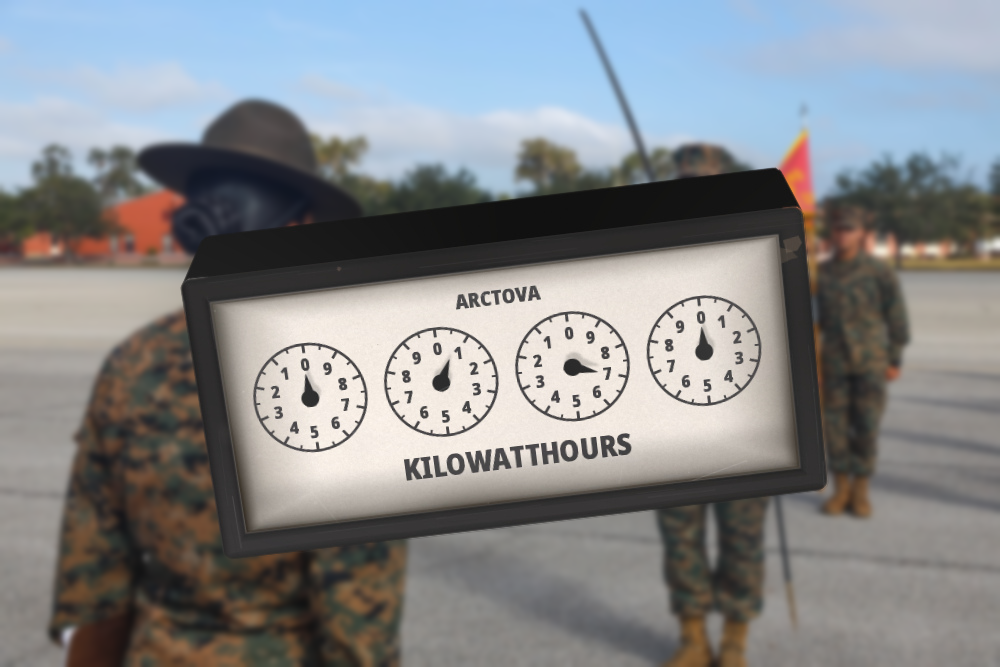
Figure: 70 kWh
